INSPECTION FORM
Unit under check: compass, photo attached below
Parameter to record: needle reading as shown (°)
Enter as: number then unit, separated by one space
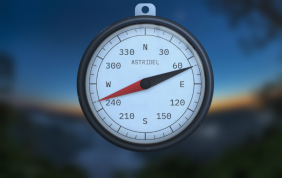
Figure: 250 °
